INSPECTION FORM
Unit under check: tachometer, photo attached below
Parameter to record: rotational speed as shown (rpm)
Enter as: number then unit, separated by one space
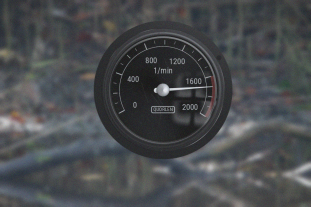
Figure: 1700 rpm
